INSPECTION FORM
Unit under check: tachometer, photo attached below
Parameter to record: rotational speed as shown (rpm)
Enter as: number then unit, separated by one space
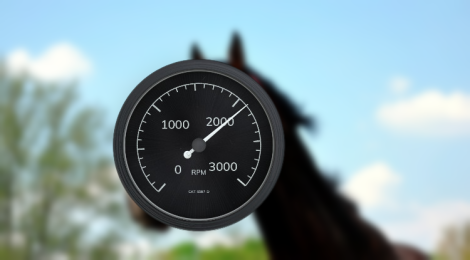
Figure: 2100 rpm
